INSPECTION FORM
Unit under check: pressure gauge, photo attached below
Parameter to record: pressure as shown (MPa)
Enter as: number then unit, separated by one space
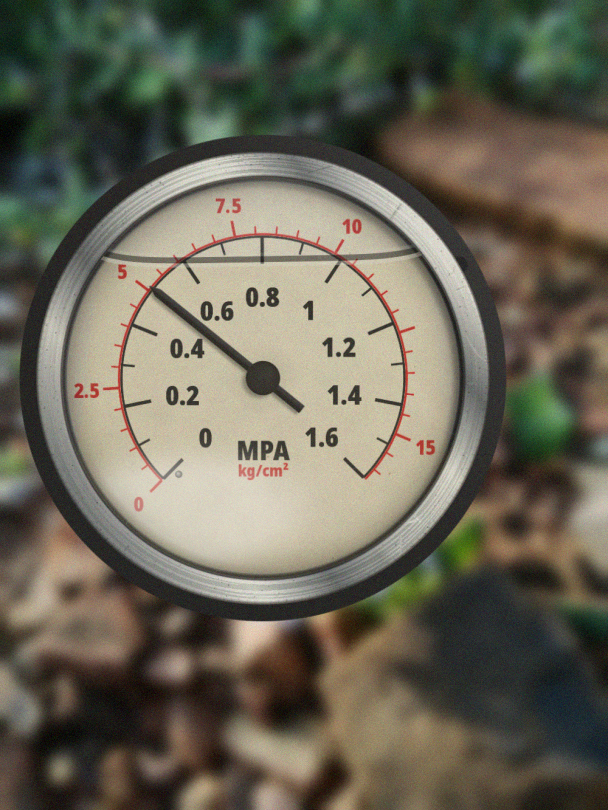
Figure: 0.5 MPa
